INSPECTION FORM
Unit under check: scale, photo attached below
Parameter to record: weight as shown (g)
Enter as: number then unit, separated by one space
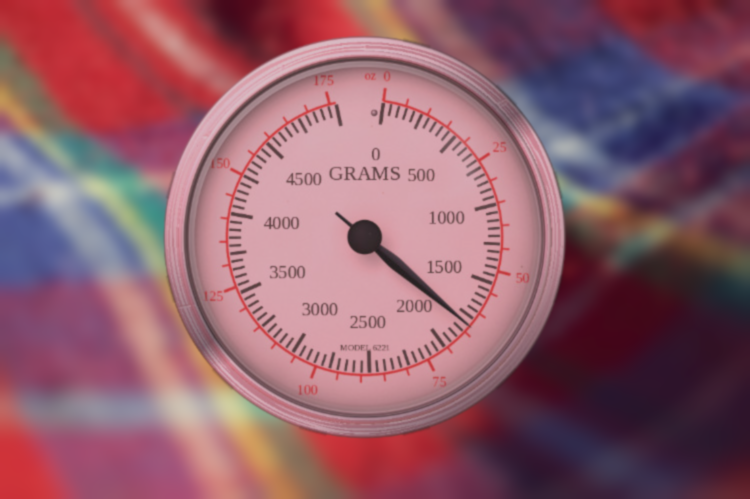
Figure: 1800 g
